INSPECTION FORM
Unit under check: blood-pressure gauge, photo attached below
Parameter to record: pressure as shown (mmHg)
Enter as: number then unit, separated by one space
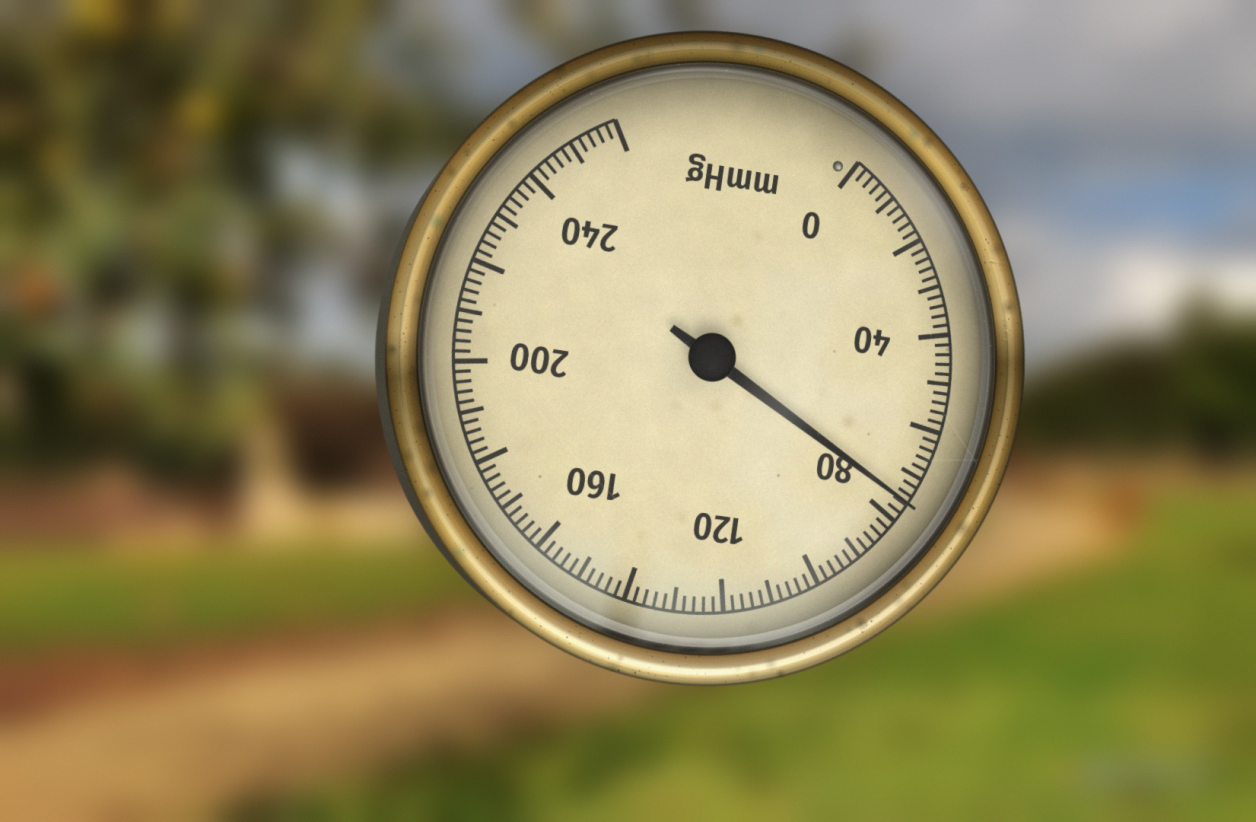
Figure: 76 mmHg
